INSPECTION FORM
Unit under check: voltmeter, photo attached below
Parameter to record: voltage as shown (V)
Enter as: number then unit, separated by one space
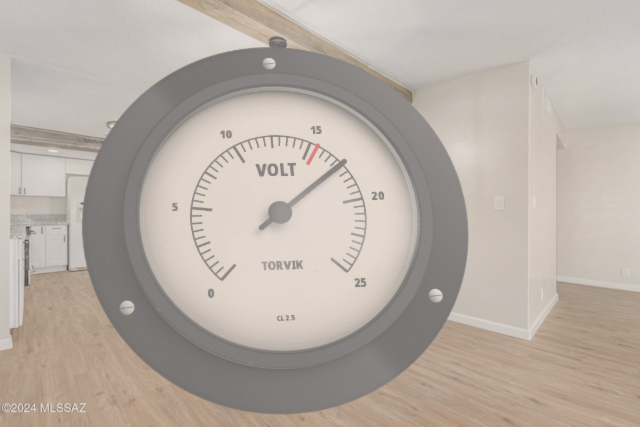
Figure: 17.5 V
